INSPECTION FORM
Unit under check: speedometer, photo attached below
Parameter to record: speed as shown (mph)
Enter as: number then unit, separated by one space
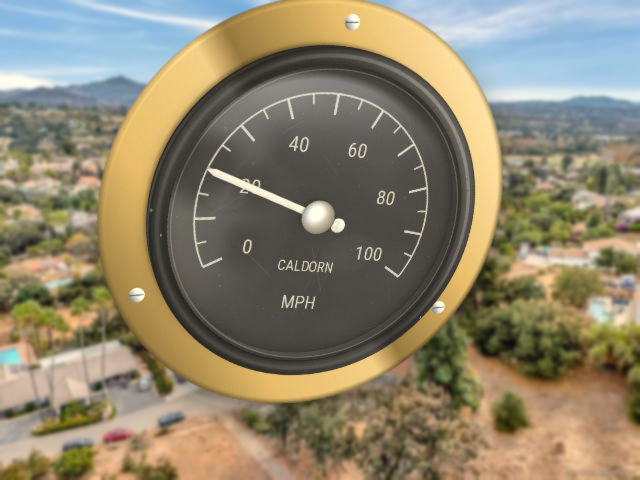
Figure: 20 mph
